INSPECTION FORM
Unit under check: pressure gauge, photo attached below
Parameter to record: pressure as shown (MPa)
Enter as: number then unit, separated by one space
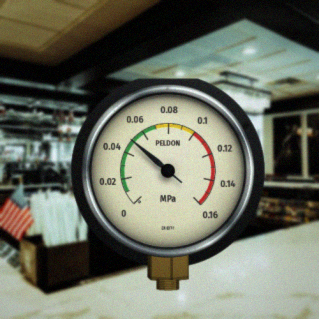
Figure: 0.05 MPa
